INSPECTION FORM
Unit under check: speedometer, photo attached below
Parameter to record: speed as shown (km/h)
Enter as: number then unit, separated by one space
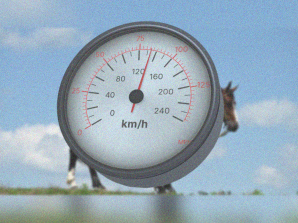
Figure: 135 km/h
